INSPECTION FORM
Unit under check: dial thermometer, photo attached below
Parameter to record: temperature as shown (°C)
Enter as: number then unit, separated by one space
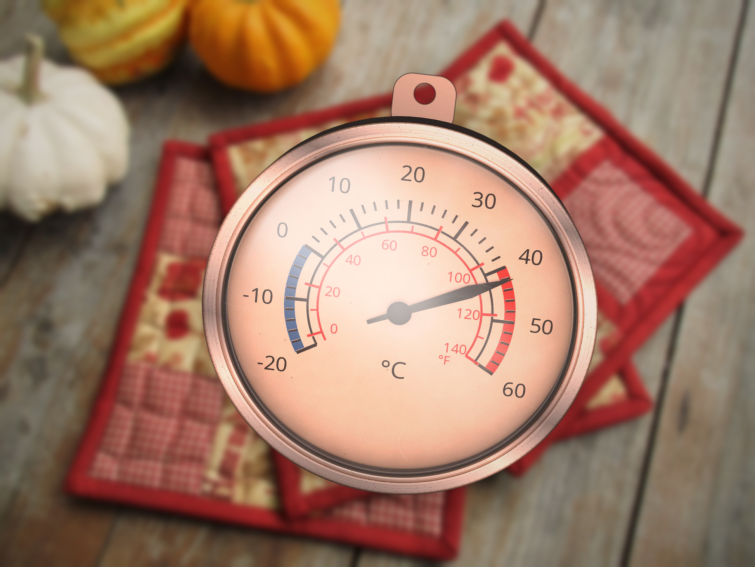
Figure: 42 °C
